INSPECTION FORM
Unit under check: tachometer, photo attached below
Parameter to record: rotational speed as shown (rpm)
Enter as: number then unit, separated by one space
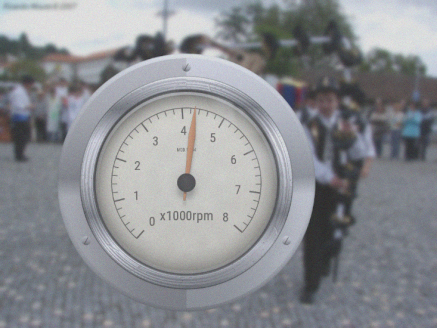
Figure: 4300 rpm
